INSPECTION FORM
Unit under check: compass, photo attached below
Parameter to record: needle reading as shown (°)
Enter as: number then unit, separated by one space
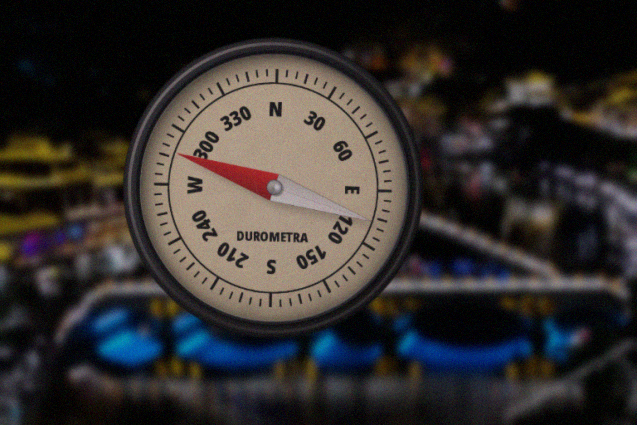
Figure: 287.5 °
